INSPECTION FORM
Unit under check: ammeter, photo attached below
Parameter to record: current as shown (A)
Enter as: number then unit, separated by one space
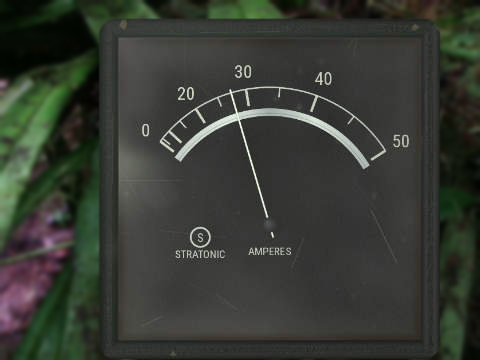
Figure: 27.5 A
